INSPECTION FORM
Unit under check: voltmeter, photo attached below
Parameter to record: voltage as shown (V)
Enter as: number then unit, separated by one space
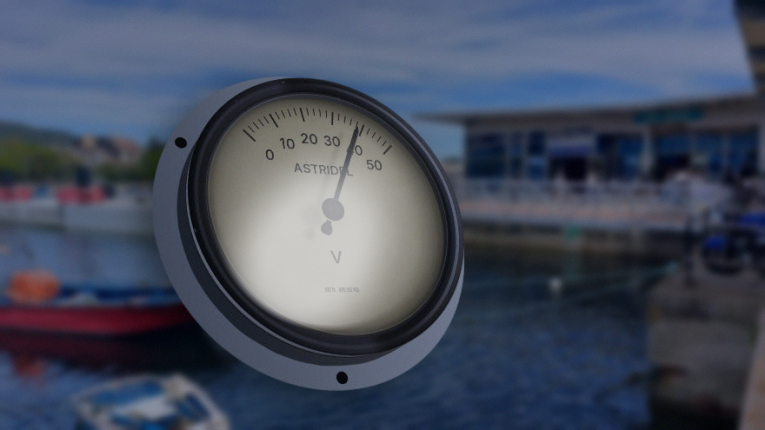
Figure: 38 V
